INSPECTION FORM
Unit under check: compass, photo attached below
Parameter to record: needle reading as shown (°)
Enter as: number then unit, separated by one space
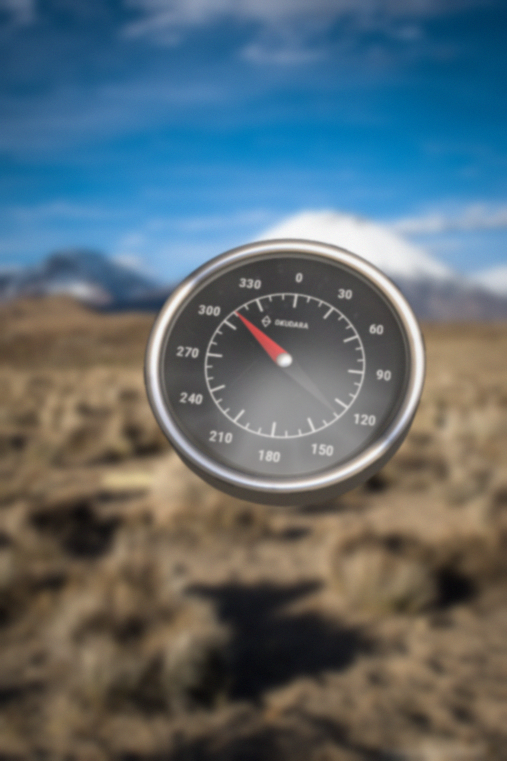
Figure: 310 °
